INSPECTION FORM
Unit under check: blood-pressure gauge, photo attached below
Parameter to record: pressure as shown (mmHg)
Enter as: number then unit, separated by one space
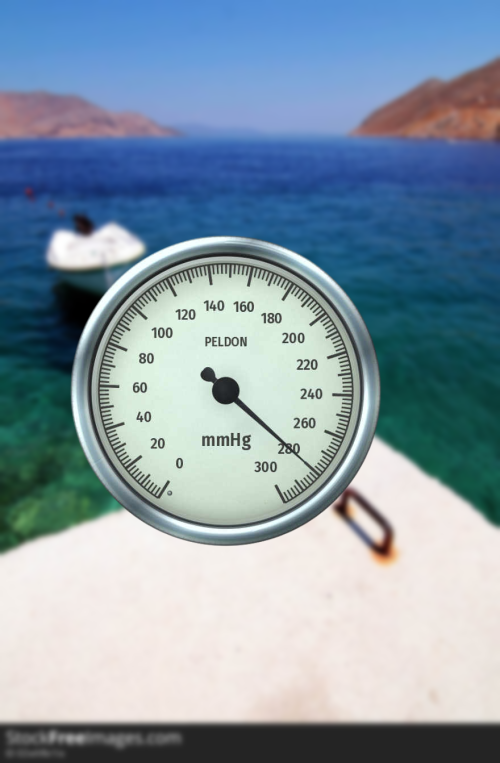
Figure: 280 mmHg
